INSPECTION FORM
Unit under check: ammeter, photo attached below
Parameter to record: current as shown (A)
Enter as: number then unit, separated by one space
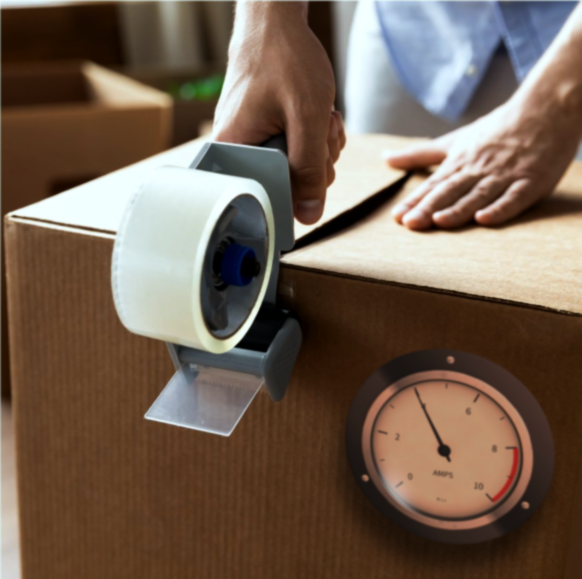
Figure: 4 A
